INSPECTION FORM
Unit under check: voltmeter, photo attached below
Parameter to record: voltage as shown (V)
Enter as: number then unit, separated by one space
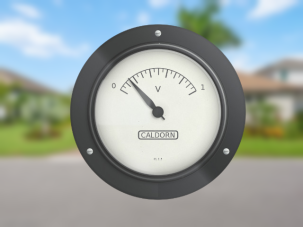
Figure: 0.15 V
